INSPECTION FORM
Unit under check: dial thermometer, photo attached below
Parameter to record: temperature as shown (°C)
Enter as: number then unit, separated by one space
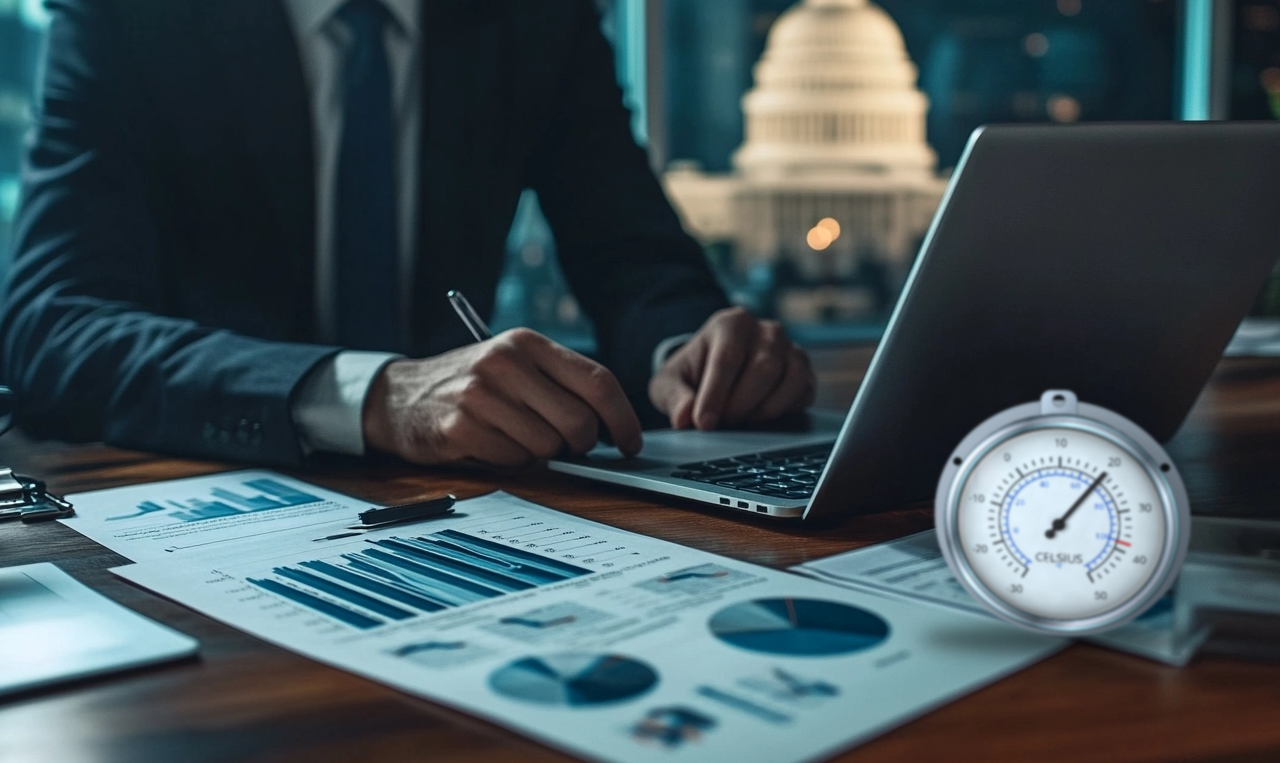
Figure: 20 °C
